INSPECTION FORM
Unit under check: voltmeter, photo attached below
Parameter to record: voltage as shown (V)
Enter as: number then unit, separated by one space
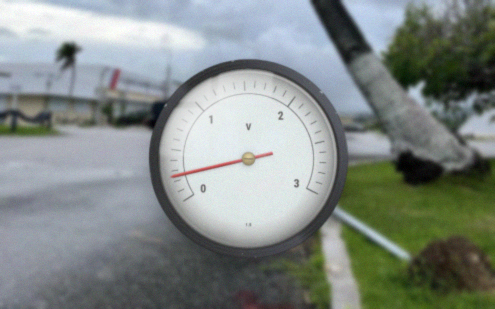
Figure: 0.25 V
